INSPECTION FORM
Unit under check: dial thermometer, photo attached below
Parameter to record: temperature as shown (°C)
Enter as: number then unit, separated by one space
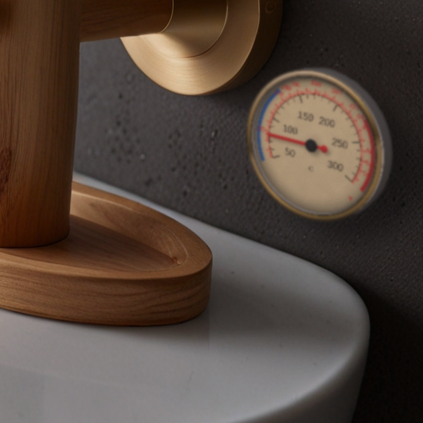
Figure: 80 °C
